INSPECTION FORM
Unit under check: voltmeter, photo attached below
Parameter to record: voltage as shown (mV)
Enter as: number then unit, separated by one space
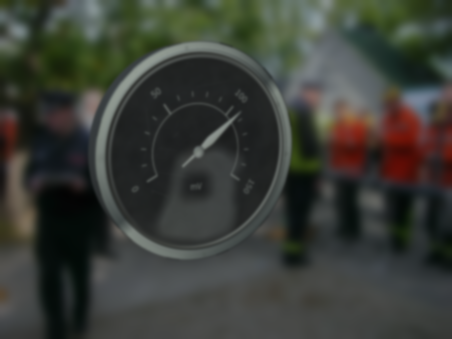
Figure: 105 mV
